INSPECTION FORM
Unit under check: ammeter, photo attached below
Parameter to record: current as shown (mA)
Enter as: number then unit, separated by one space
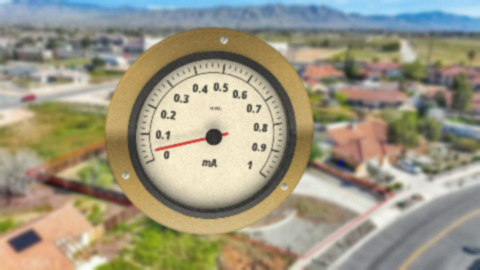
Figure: 0.04 mA
